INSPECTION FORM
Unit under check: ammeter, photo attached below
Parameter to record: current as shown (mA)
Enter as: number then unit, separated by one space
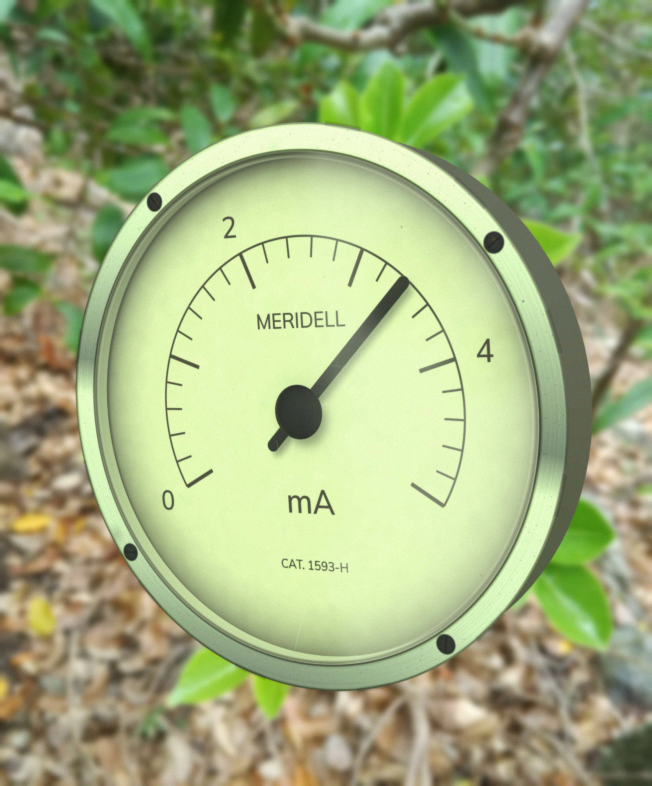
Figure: 3.4 mA
